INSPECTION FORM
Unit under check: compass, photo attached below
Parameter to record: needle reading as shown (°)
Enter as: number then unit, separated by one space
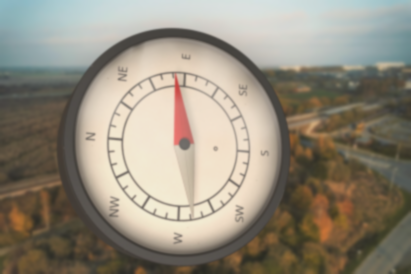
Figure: 80 °
